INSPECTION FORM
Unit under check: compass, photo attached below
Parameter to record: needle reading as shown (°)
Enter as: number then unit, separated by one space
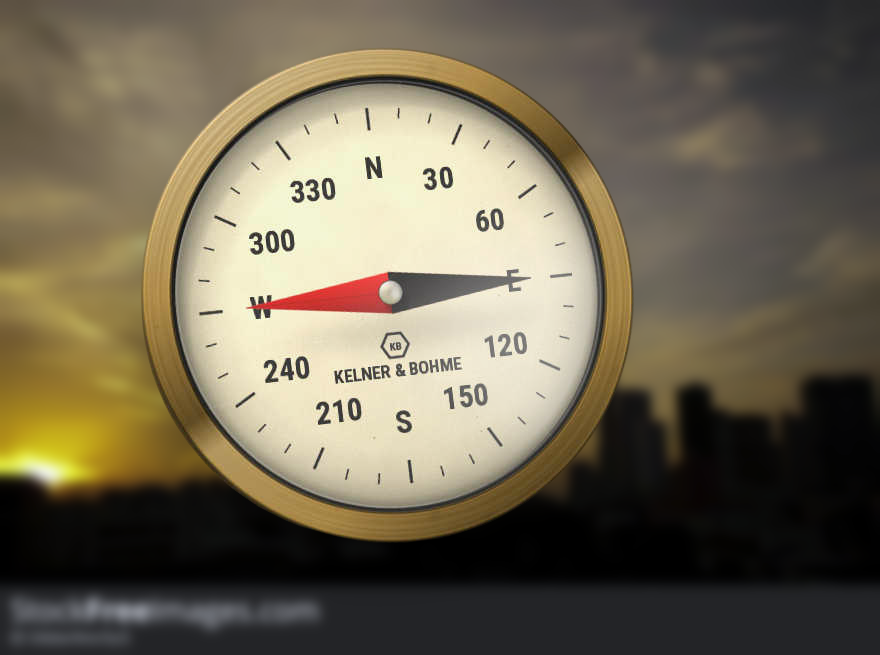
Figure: 270 °
